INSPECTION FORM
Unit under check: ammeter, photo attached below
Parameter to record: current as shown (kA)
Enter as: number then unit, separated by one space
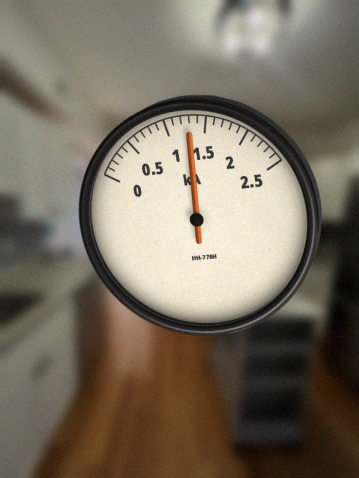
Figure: 1.3 kA
